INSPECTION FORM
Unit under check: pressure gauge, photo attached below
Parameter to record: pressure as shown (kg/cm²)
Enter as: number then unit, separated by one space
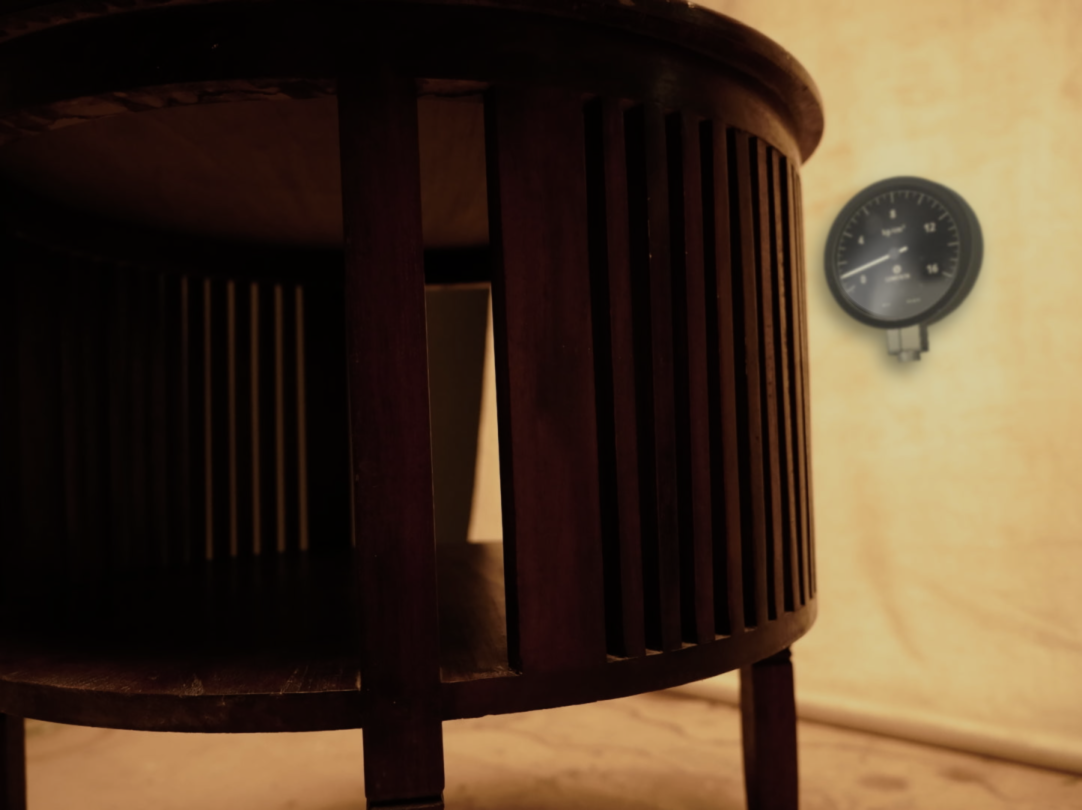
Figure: 1 kg/cm²
